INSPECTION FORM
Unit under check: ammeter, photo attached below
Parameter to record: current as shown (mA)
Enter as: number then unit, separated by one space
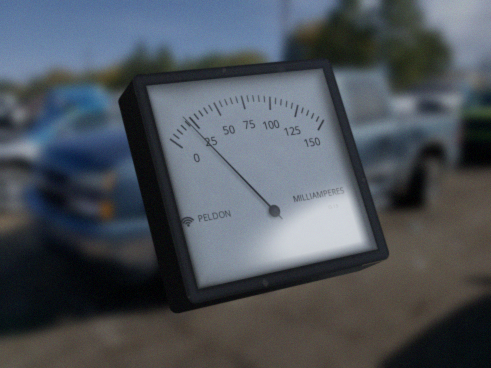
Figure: 20 mA
